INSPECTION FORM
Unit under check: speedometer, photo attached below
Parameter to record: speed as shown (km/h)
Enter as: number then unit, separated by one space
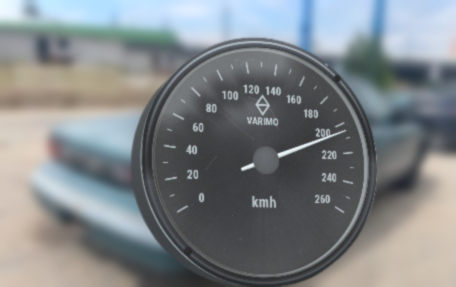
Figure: 205 km/h
